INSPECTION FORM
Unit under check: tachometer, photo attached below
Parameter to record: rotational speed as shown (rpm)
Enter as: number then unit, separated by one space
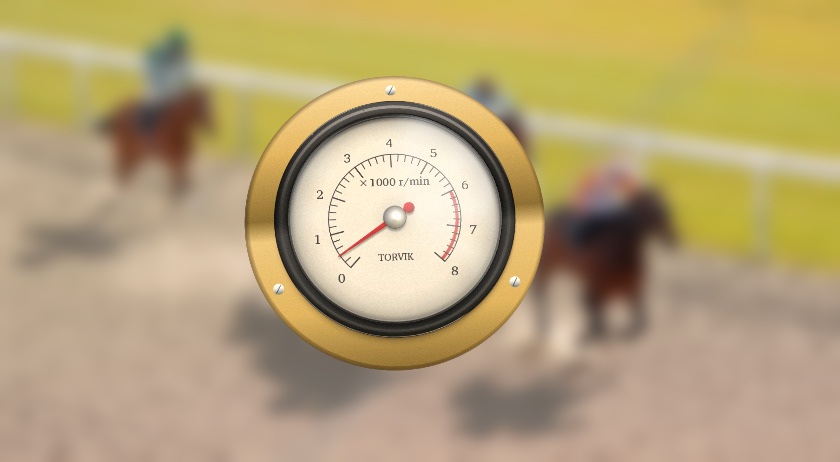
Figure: 400 rpm
